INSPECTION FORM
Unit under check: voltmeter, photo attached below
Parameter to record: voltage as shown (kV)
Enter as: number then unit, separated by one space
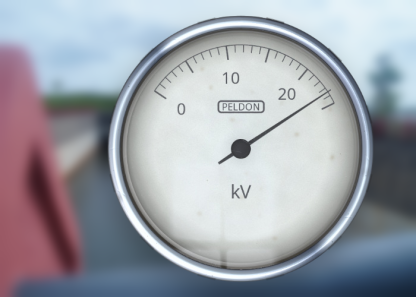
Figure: 23.5 kV
